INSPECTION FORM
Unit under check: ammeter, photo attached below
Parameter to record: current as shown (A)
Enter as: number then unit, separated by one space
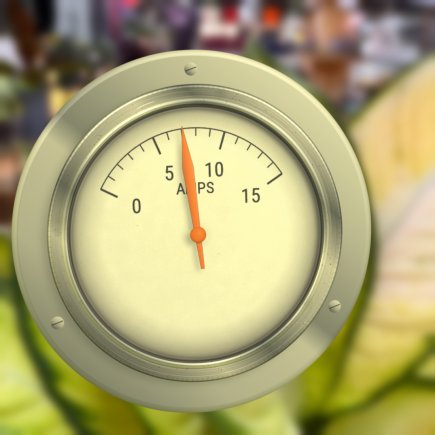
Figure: 7 A
